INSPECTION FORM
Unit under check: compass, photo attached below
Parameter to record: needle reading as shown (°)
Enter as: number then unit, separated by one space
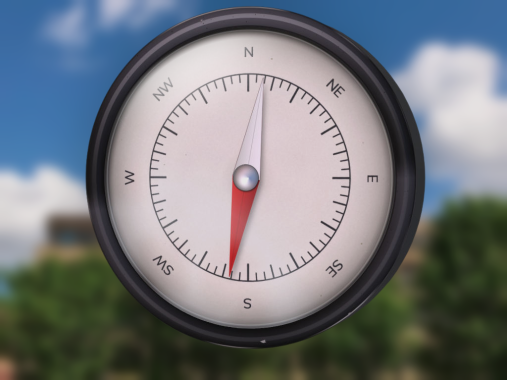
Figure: 190 °
